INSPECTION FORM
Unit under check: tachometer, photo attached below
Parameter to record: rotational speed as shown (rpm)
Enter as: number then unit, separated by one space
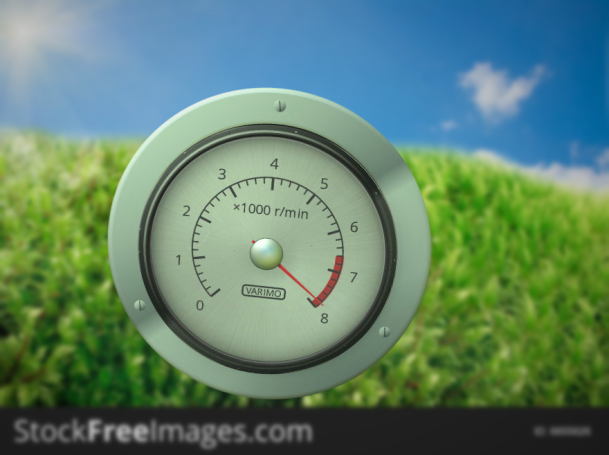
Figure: 7800 rpm
